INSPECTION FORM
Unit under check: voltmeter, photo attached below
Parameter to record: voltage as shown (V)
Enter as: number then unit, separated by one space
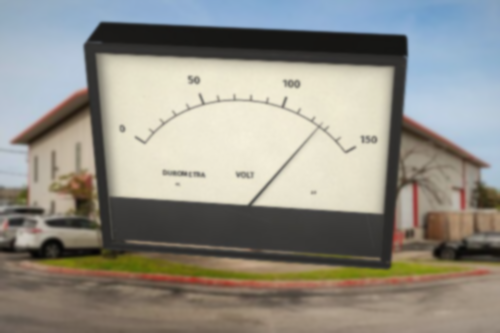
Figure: 125 V
